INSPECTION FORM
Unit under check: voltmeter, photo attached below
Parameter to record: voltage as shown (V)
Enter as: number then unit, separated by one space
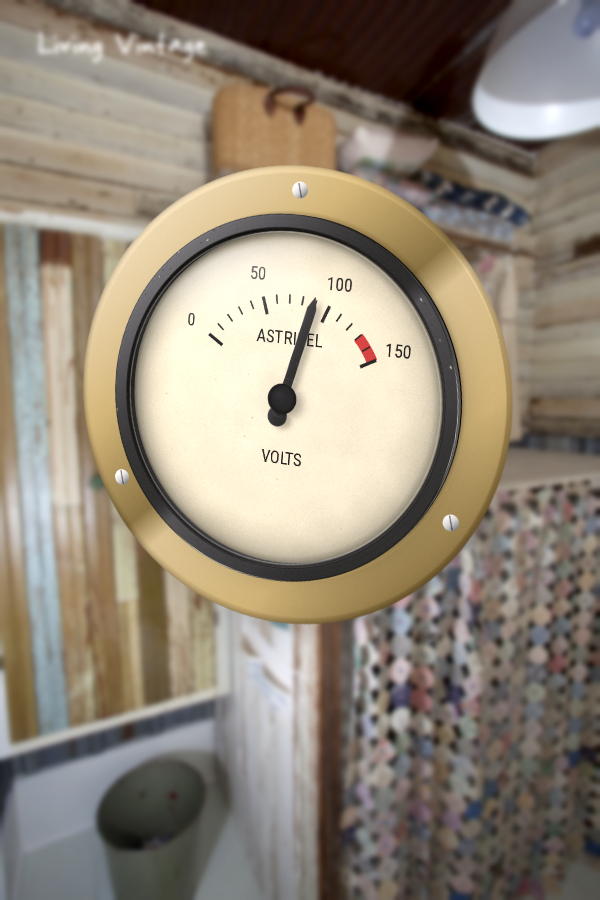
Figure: 90 V
